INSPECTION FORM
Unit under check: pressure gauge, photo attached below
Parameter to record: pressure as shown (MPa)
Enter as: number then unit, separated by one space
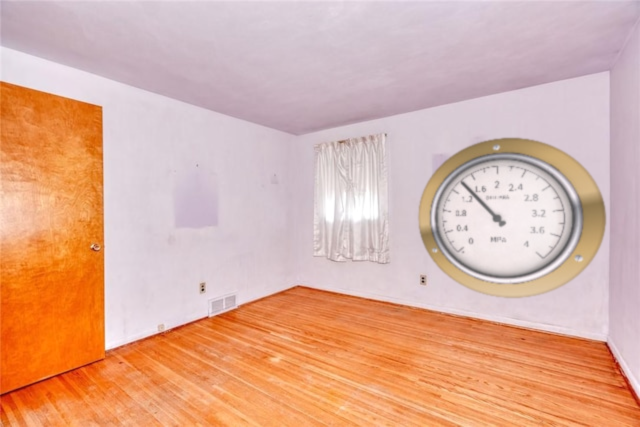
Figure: 1.4 MPa
